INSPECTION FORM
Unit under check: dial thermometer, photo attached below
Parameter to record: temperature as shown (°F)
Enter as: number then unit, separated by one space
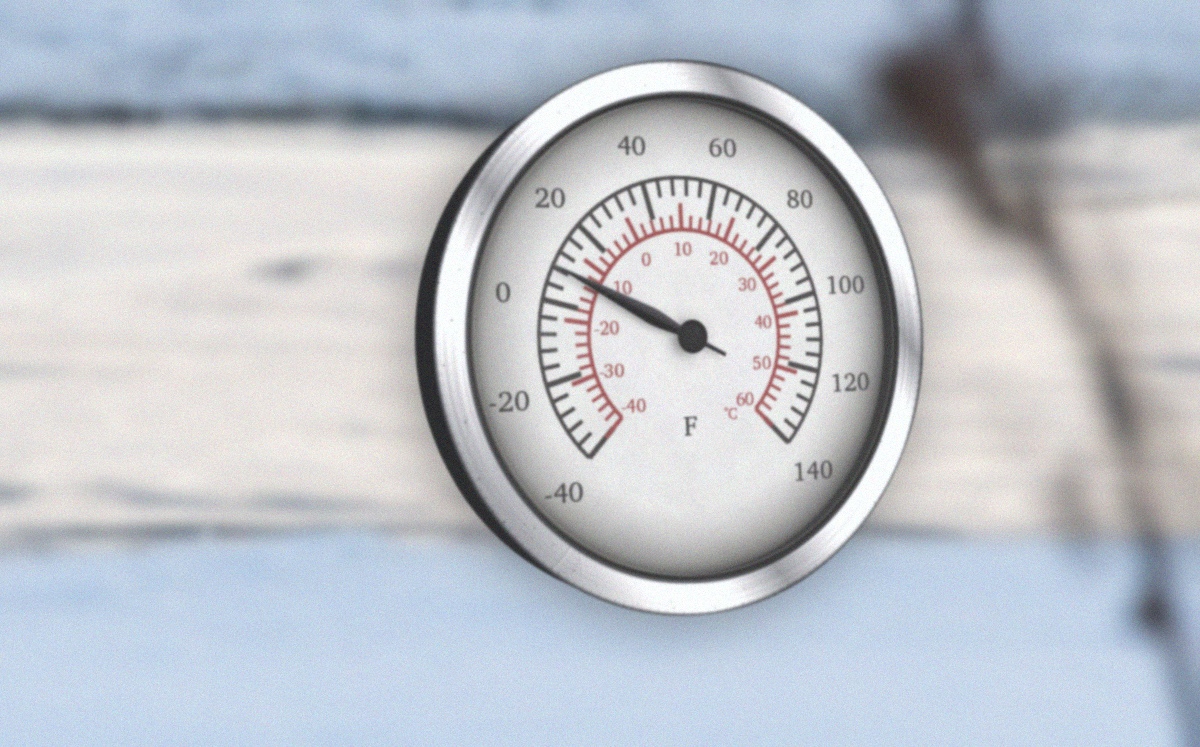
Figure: 8 °F
